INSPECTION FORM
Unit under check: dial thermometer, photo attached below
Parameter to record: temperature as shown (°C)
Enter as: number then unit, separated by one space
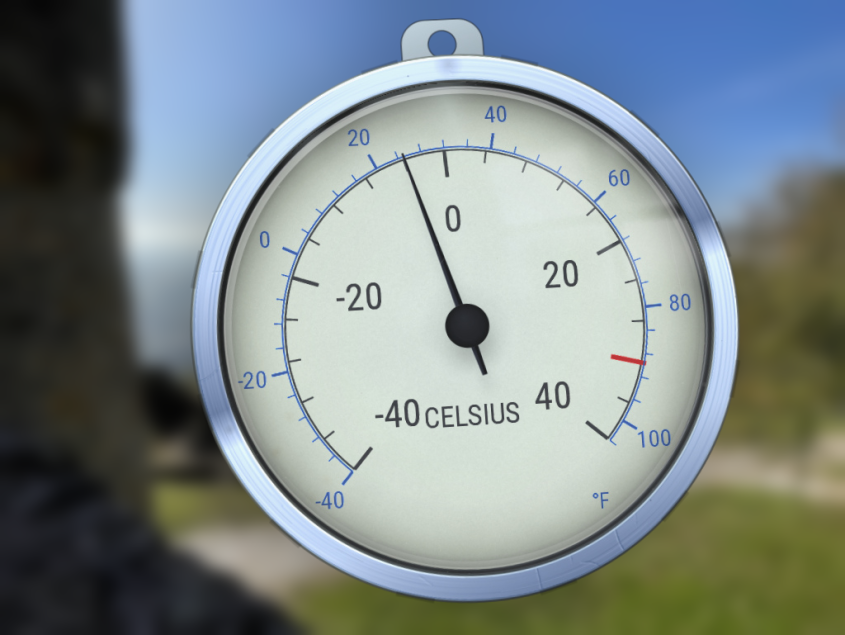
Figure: -4 °C
